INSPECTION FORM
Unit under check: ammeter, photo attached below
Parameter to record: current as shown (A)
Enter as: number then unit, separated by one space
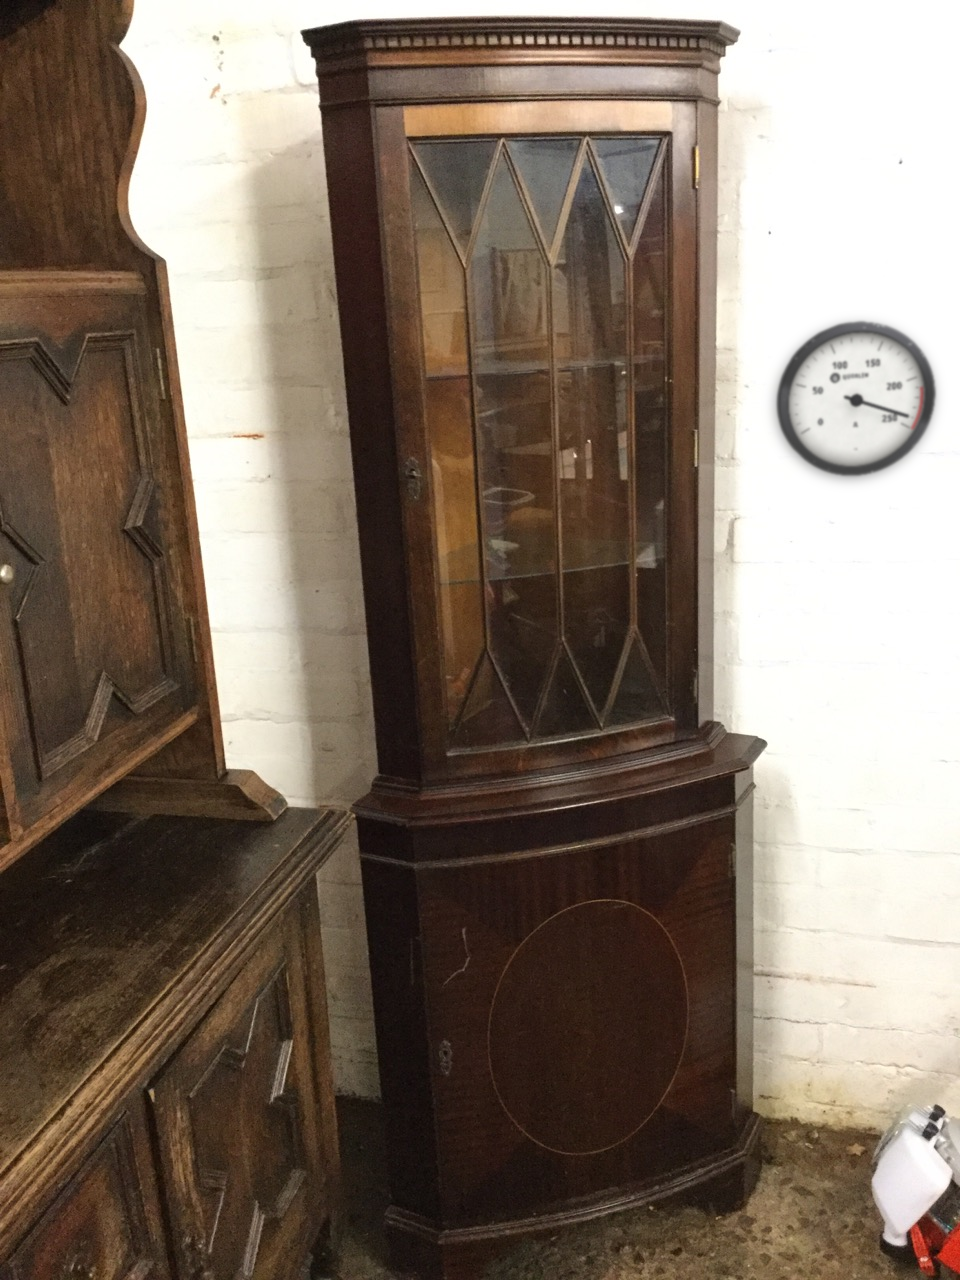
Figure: 240 A
